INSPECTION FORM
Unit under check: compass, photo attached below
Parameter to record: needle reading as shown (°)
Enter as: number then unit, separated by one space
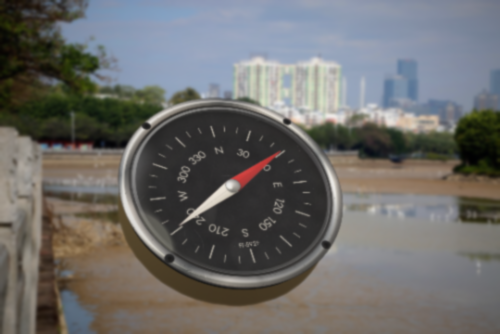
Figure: 60 °
